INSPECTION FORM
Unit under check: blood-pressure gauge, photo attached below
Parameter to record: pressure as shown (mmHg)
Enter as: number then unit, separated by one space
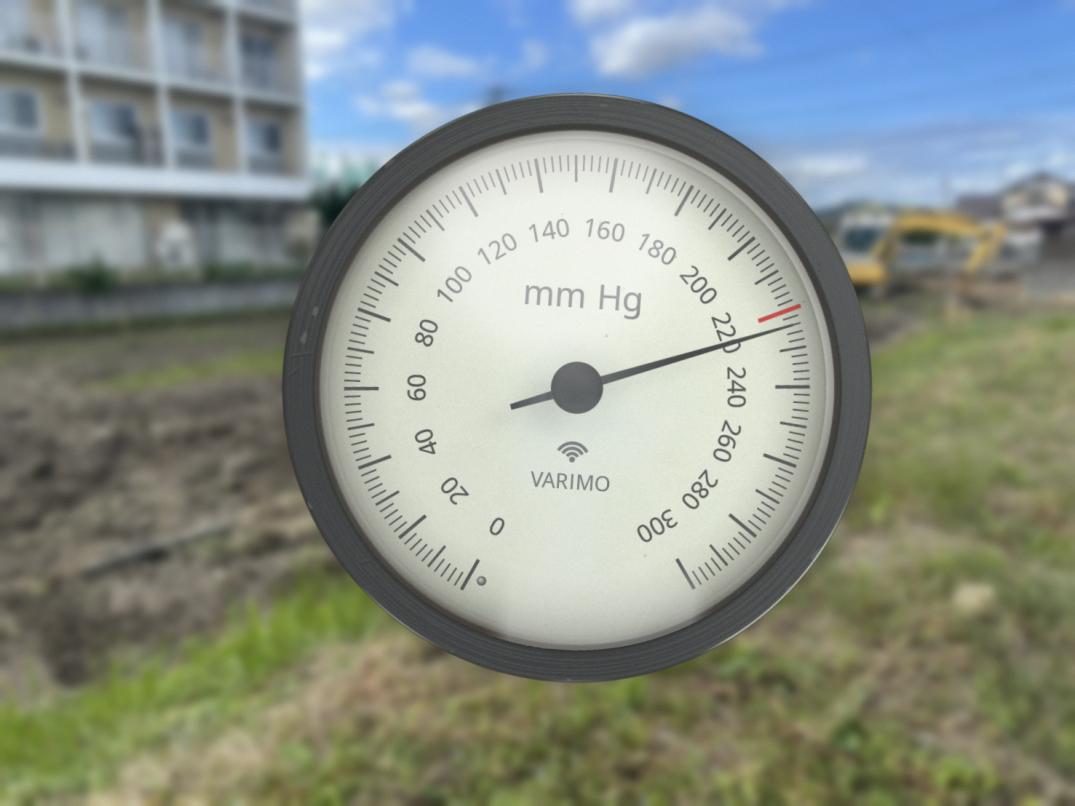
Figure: 224 mmHg
